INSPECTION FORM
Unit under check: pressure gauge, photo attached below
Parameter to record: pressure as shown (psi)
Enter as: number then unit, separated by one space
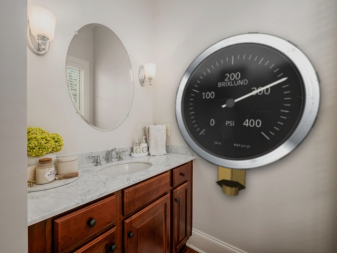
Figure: 300 psi
